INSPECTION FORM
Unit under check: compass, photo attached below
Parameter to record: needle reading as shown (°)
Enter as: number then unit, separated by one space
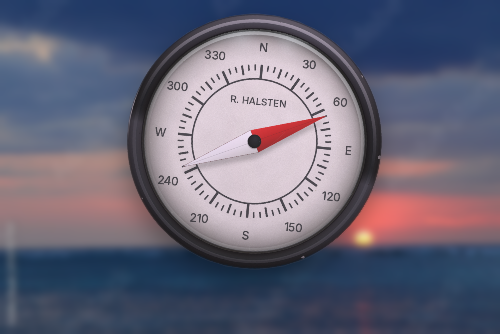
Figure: 65 °
